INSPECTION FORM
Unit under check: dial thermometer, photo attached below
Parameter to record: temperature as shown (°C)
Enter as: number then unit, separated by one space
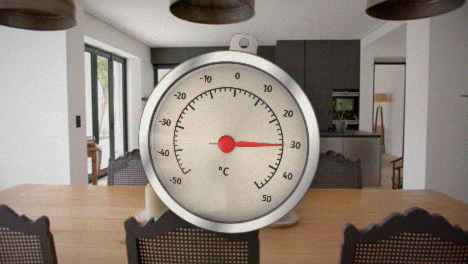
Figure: 30 °C
